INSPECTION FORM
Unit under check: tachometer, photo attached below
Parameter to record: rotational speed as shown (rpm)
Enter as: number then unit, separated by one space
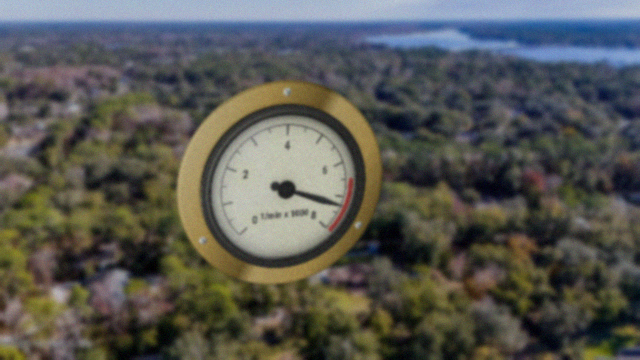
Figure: 7250 rpm
